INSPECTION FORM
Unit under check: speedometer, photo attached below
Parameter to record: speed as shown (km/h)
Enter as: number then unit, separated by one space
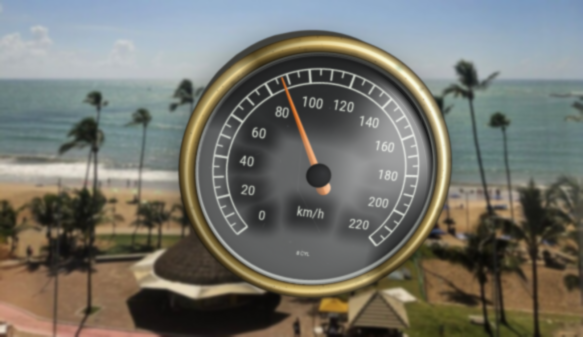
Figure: 87.5 km/h
